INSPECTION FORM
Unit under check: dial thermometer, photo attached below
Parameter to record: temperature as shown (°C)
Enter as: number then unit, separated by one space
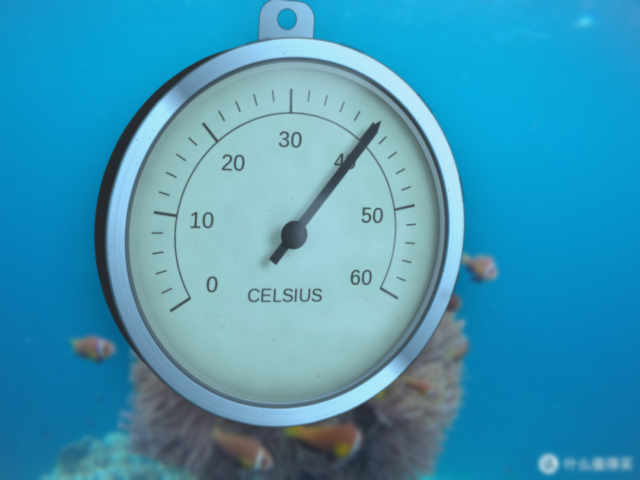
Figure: 40 °C
